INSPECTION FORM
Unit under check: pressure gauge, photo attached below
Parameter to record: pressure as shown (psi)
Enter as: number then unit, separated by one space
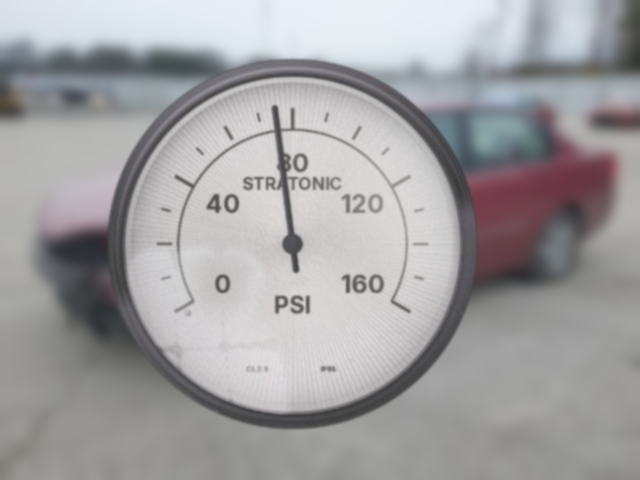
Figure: 75 psi
